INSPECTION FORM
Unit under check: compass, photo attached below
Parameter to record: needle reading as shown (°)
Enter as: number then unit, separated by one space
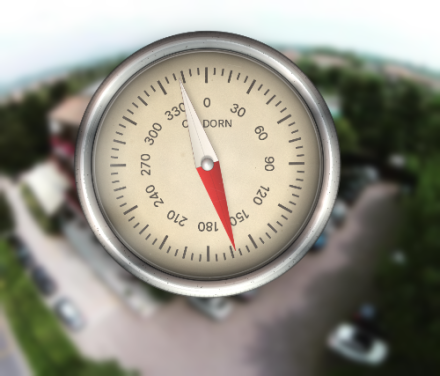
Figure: 162.5 °
